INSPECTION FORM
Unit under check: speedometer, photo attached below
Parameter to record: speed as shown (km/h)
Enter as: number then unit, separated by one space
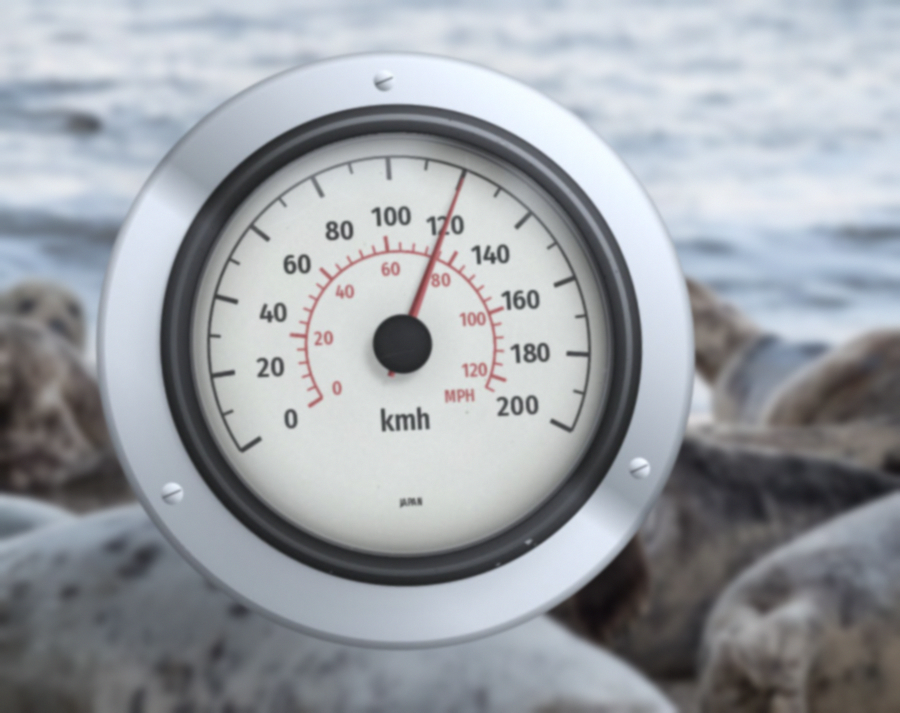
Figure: 120 km/h
